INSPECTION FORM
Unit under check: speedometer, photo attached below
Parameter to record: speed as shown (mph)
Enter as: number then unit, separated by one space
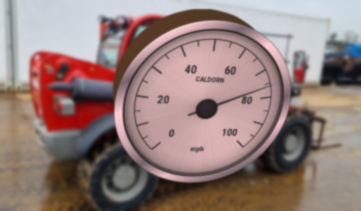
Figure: 75 mph
